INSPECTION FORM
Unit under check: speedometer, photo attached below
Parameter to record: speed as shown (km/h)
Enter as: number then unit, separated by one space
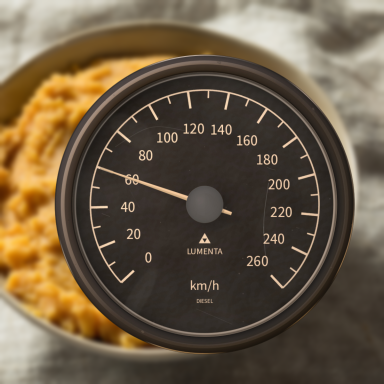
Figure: 60 km/h
